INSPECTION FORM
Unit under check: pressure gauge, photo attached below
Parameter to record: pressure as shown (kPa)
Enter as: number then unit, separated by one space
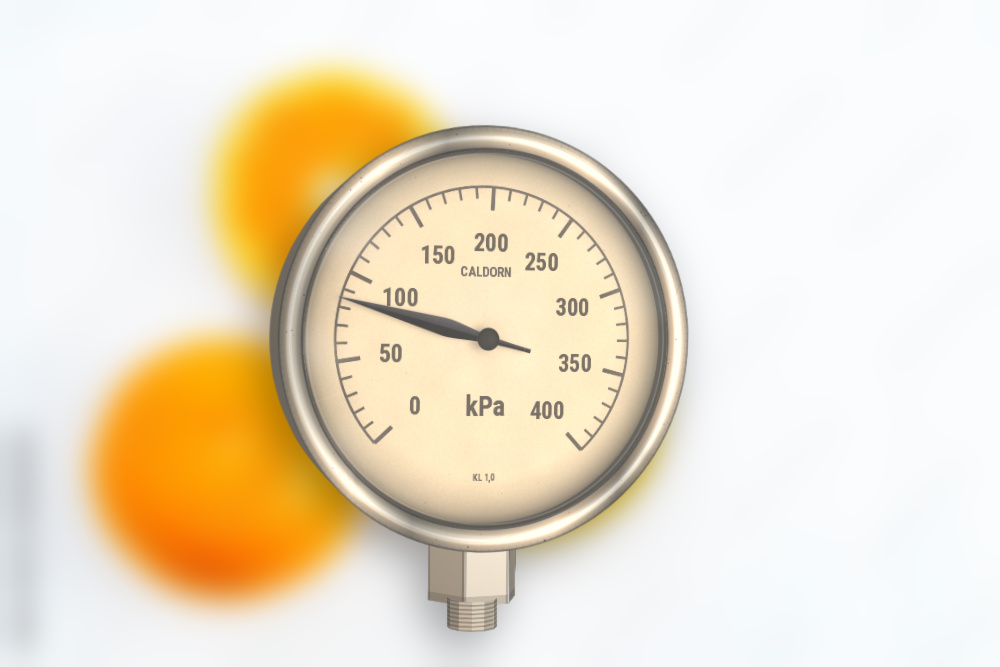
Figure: 85 kPa
